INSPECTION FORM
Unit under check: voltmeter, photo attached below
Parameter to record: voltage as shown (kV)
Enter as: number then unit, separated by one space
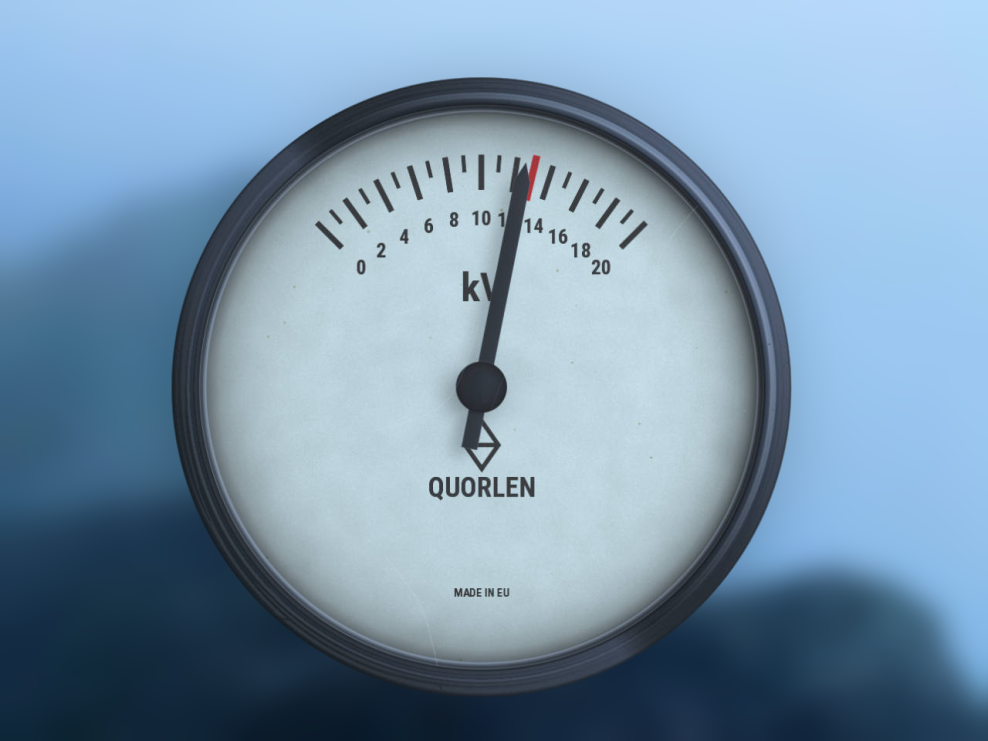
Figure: 12.5 kV
